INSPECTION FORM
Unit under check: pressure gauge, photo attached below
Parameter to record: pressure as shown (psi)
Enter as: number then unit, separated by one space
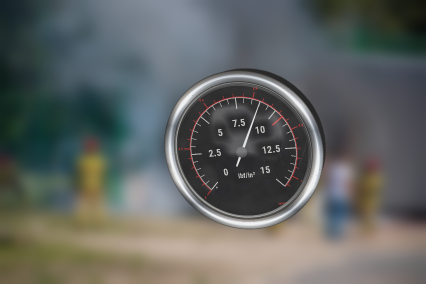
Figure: 9 psi
